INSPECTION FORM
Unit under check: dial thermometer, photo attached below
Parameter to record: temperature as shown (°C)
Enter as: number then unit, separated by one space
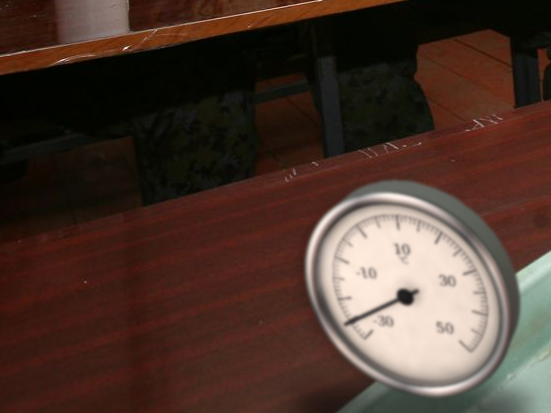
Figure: -25 °C
